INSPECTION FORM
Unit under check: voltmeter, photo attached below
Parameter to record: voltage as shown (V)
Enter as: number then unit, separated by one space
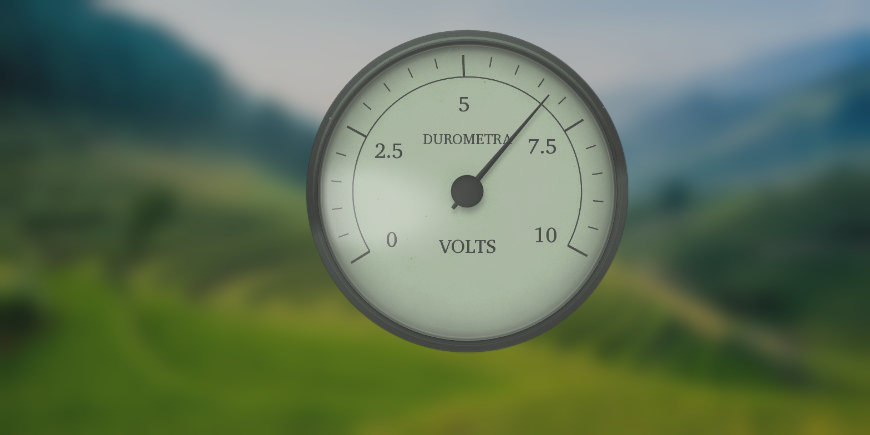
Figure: 6.75 V
